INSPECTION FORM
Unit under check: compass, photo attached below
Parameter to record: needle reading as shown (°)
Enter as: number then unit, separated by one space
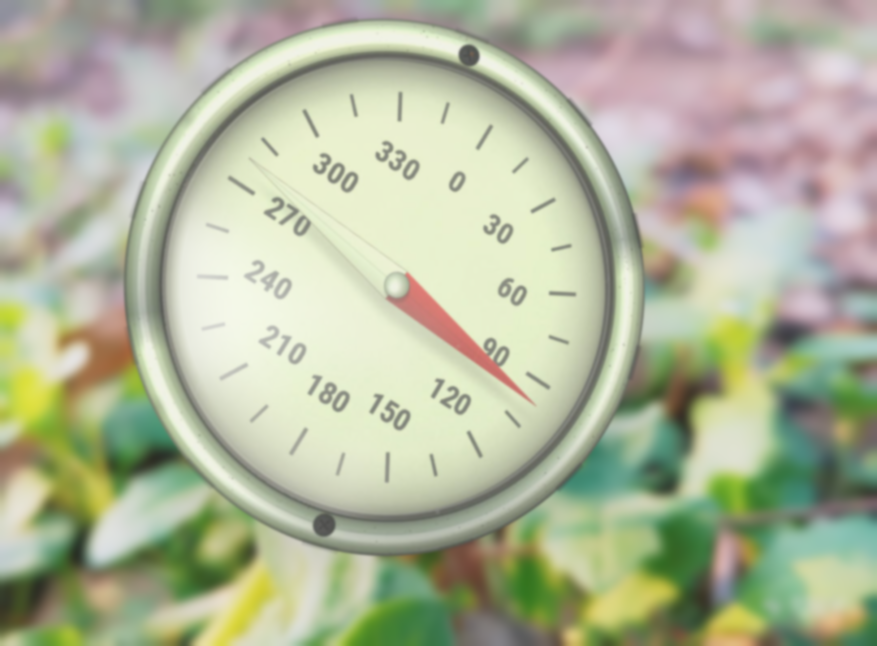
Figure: 97.5 °
